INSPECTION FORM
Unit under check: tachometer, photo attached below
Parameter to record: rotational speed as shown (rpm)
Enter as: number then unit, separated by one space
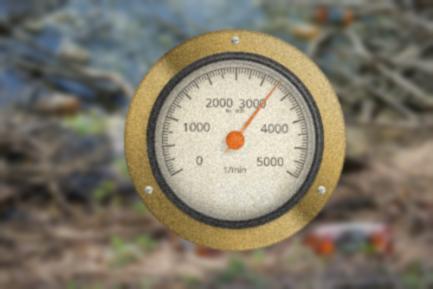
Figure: 3250 rpm
